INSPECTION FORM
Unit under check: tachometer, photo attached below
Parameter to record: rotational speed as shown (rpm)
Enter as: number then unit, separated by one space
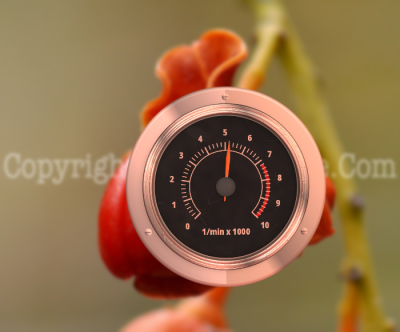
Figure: 5200 rpm
